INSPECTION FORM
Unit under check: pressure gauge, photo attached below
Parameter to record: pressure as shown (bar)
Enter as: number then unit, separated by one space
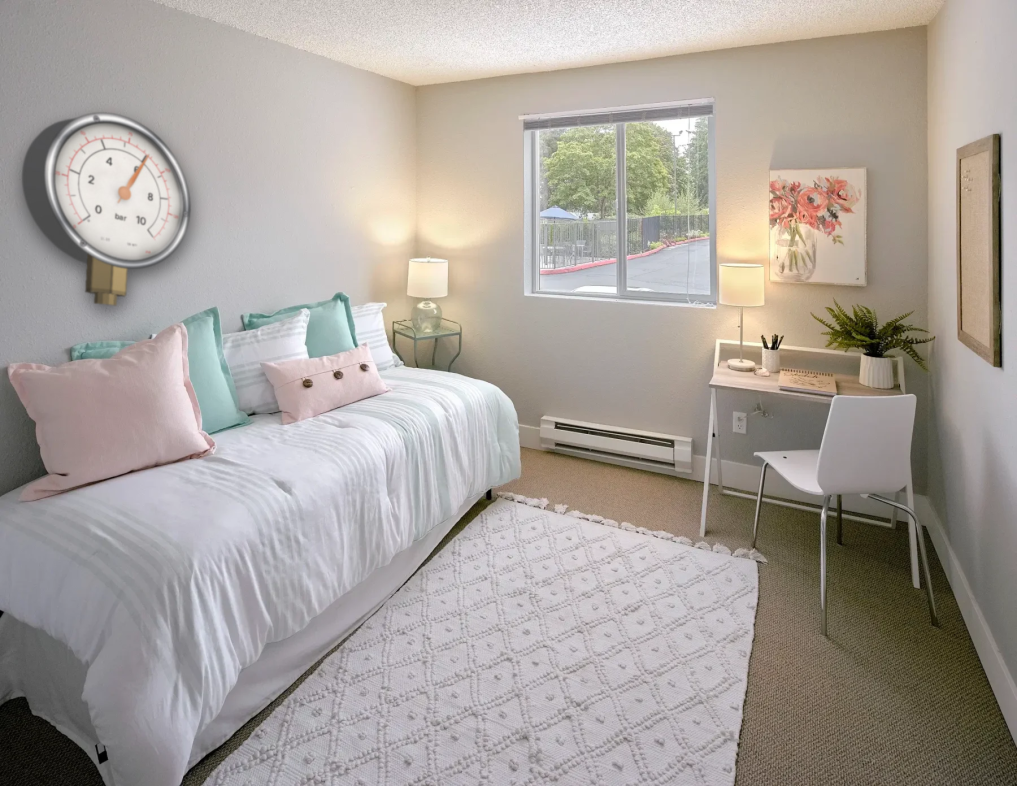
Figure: 6 bar
